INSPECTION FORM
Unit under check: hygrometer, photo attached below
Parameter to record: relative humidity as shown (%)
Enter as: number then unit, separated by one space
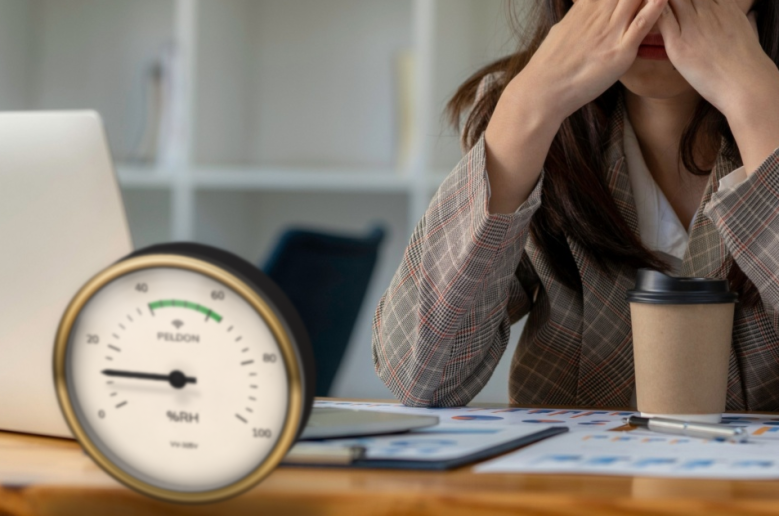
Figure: 12 %
